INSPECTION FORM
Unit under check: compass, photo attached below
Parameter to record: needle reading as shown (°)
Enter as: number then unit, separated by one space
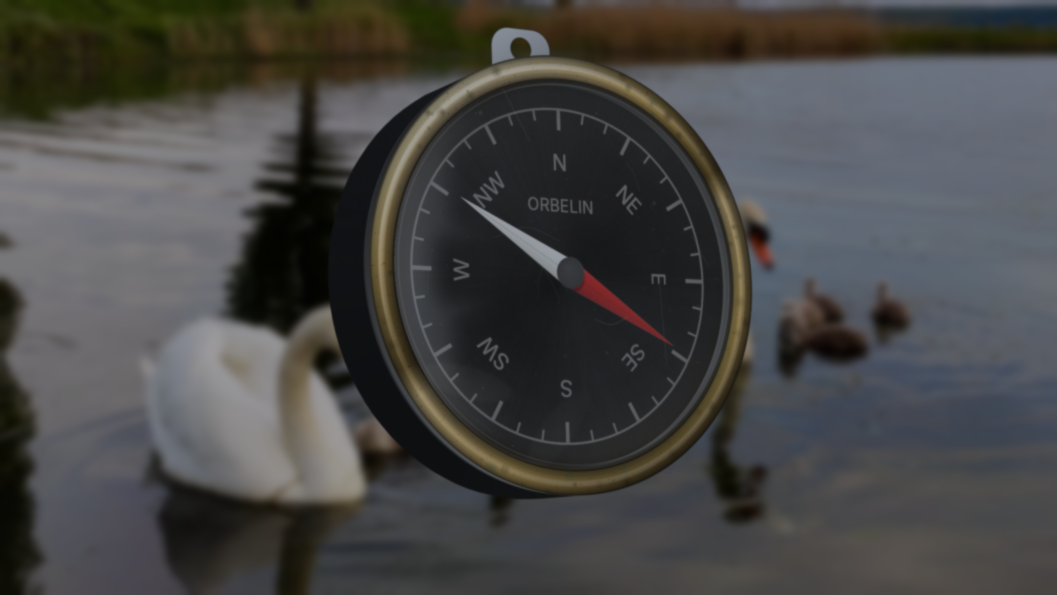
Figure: 120 °
